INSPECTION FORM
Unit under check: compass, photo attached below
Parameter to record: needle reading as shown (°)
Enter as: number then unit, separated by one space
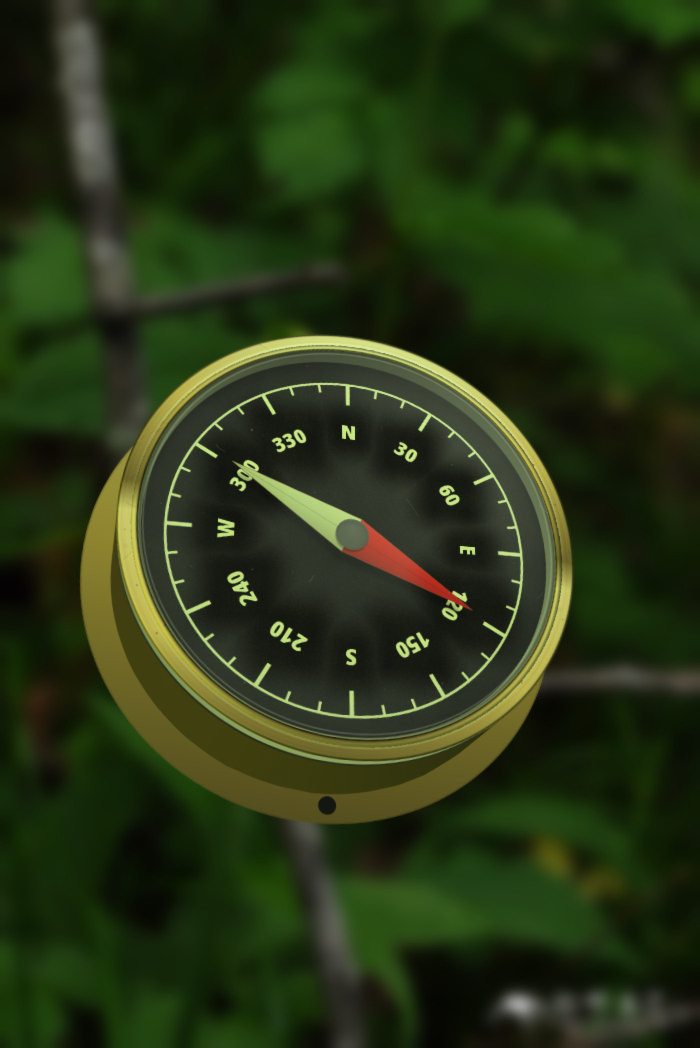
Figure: 120 °
